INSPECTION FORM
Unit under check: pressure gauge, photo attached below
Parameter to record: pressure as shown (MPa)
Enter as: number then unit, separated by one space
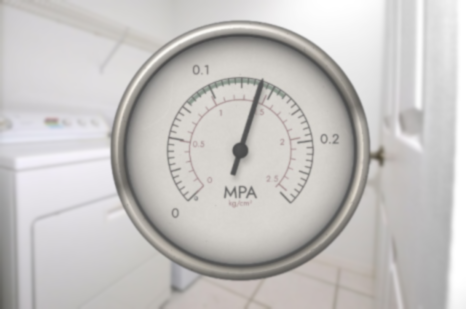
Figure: 0.14 MPa
